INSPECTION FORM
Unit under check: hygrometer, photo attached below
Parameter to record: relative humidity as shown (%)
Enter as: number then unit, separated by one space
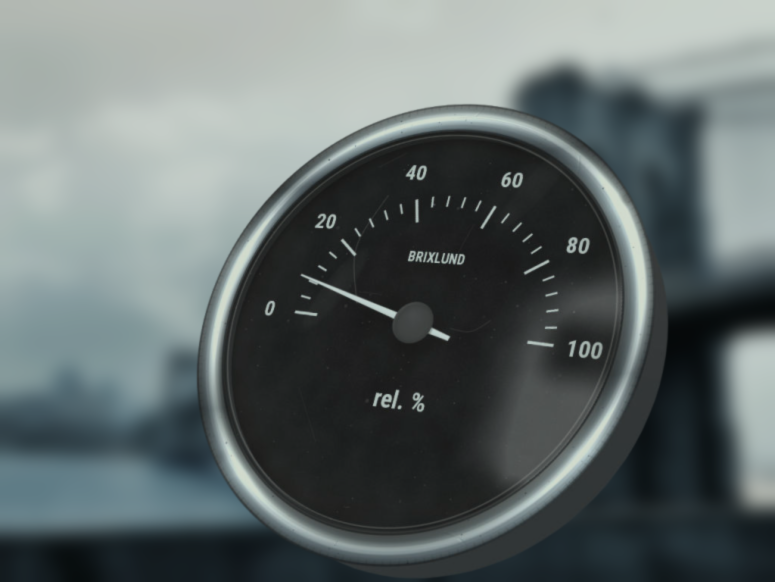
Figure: 8 %
